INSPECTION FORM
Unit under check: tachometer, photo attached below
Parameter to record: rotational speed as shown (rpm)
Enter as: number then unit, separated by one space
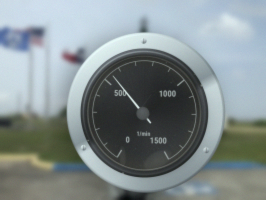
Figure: 550 rpm
